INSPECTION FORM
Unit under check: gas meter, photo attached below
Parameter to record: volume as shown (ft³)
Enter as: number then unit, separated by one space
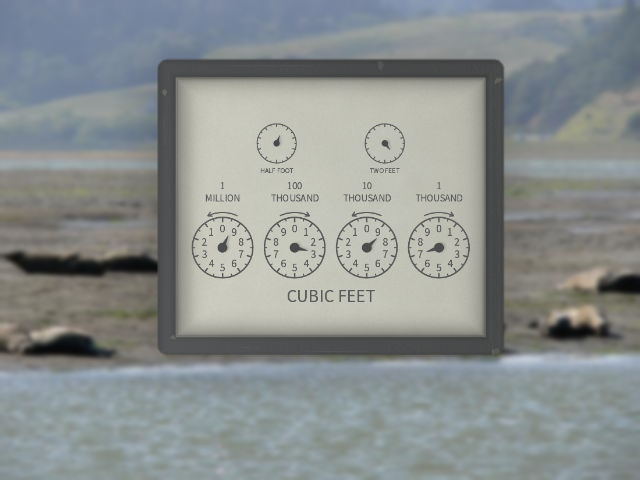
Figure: 928700 ft³
